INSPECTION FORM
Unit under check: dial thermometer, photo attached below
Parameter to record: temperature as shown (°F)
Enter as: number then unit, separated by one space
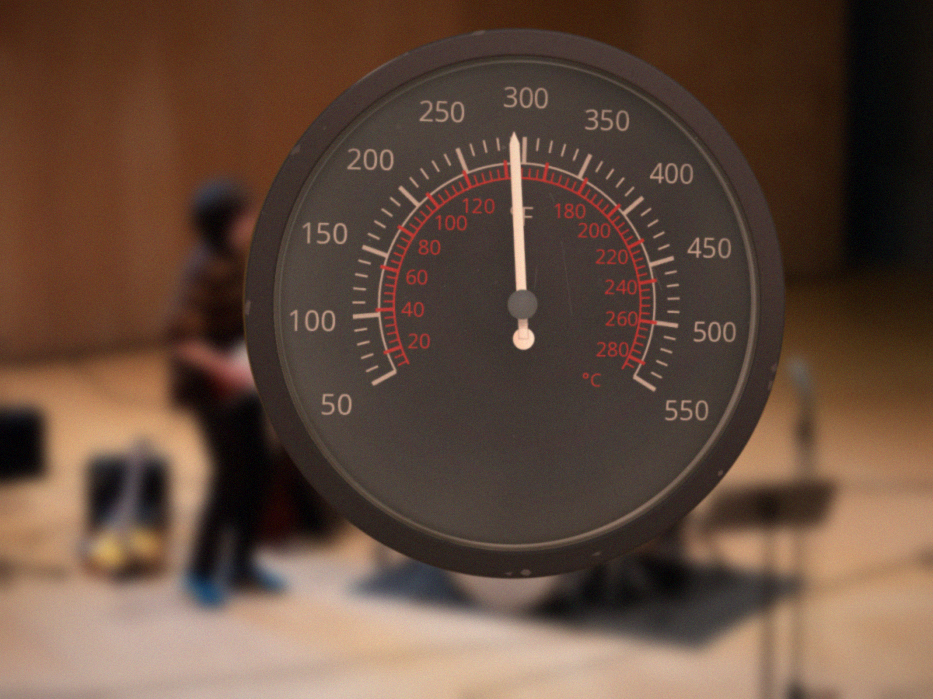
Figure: 290 °F
